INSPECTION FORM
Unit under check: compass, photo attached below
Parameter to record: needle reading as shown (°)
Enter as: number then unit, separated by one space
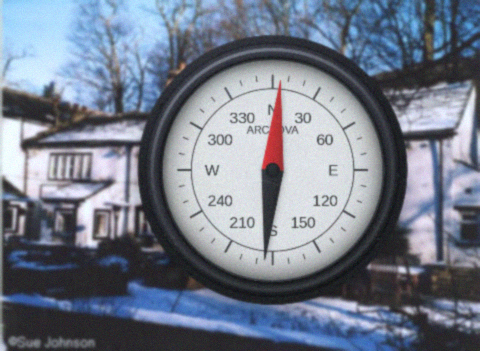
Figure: 5 °
